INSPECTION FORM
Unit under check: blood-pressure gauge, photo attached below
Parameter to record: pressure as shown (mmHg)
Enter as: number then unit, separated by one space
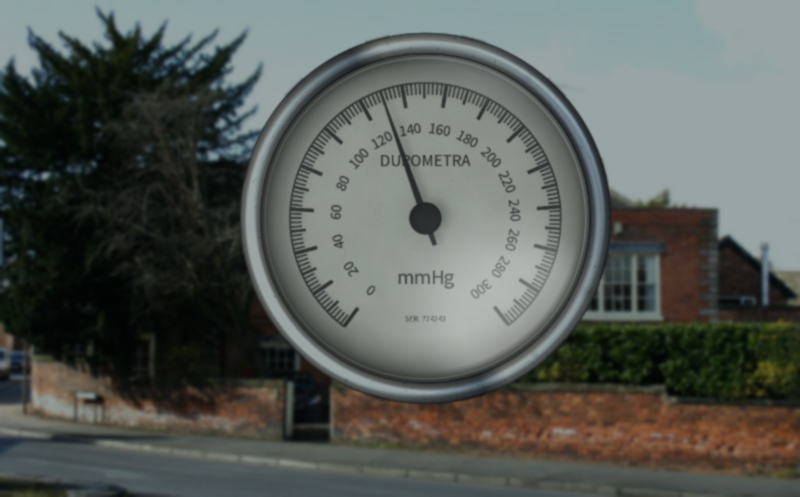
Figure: 130 mmHg
